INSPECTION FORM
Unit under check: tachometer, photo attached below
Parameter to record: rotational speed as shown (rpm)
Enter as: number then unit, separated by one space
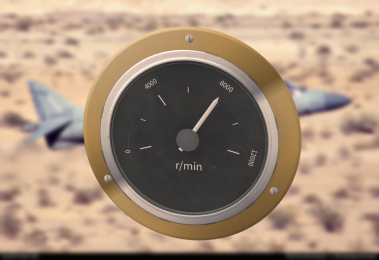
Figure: 8000 rpm
